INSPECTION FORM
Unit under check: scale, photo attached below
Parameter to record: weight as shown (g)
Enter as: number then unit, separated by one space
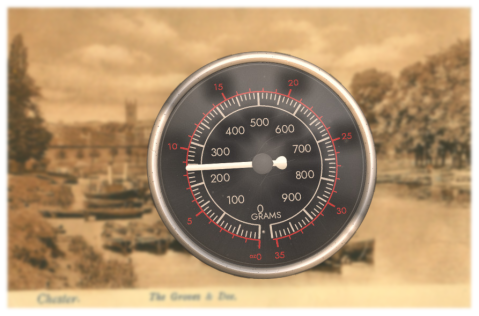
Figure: 240 g
